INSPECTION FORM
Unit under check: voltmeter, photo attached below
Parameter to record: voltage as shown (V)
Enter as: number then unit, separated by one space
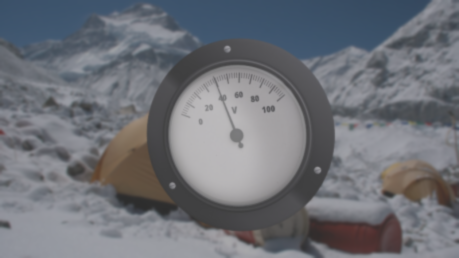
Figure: 40 V
